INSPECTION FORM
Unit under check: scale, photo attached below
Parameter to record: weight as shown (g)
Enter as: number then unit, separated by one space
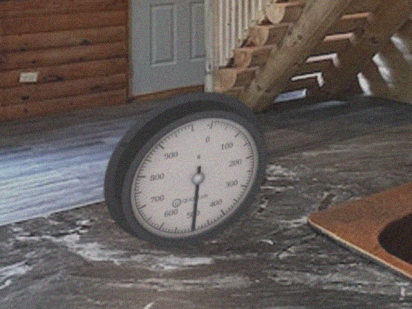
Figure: 500 g
